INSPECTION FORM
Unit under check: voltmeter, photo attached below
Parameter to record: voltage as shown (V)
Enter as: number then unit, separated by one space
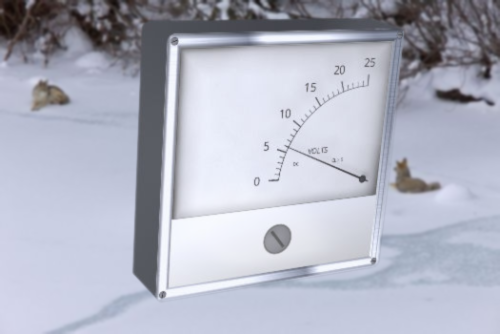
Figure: 6 V
